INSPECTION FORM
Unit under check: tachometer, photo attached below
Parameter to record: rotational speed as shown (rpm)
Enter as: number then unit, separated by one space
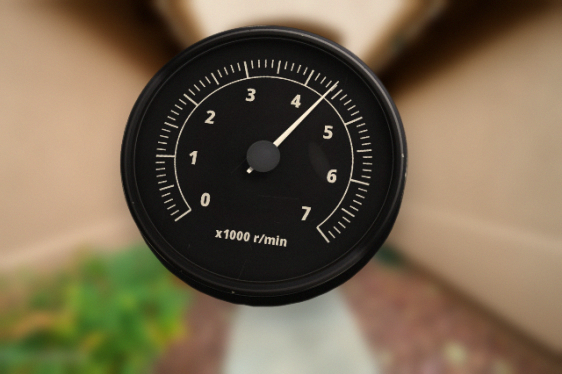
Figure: 4400 rpm
